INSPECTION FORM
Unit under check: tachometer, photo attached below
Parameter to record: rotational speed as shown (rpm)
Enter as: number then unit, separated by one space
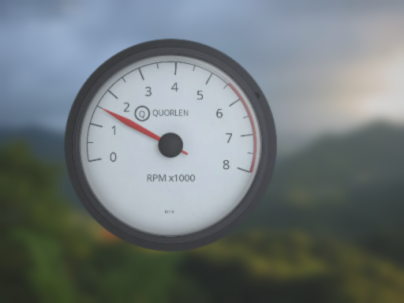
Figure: 1500 rpm
